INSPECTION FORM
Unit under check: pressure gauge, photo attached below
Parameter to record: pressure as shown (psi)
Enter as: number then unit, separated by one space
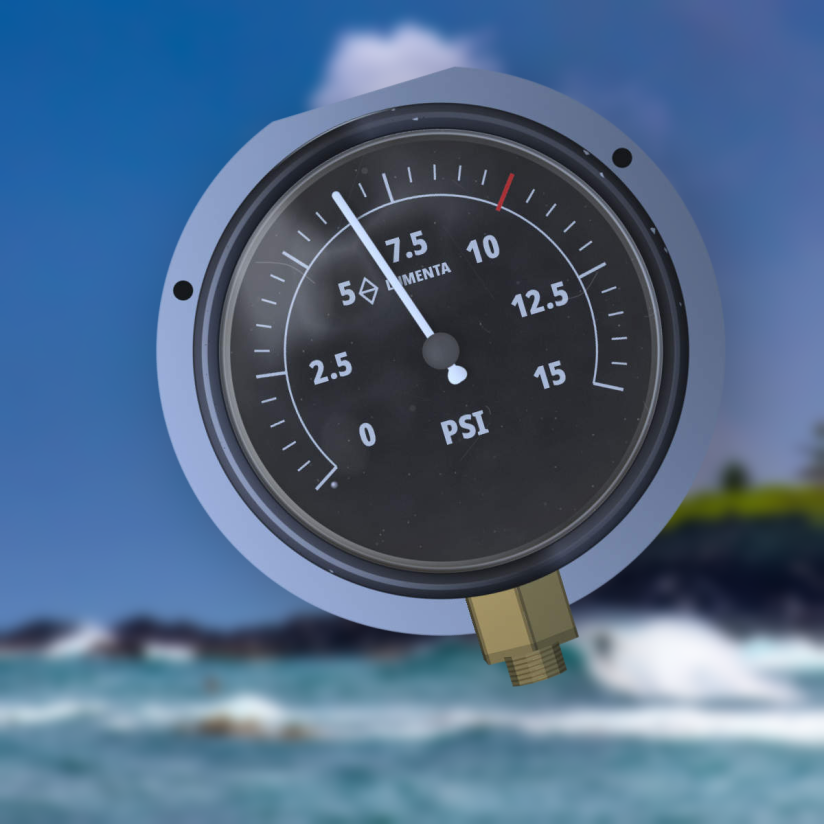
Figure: 6.5 psi
